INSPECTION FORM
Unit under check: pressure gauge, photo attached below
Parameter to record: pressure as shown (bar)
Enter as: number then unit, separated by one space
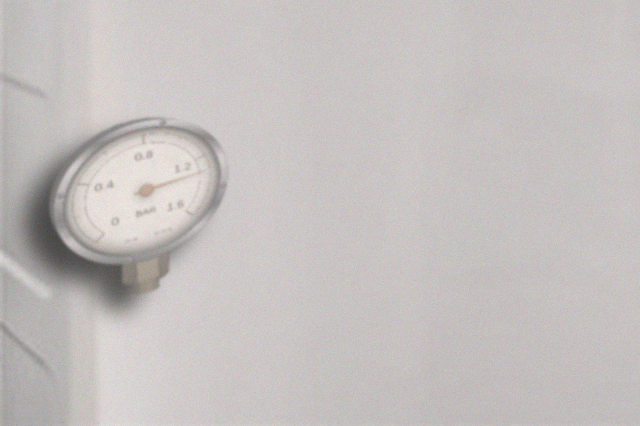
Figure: 1.3 bar
